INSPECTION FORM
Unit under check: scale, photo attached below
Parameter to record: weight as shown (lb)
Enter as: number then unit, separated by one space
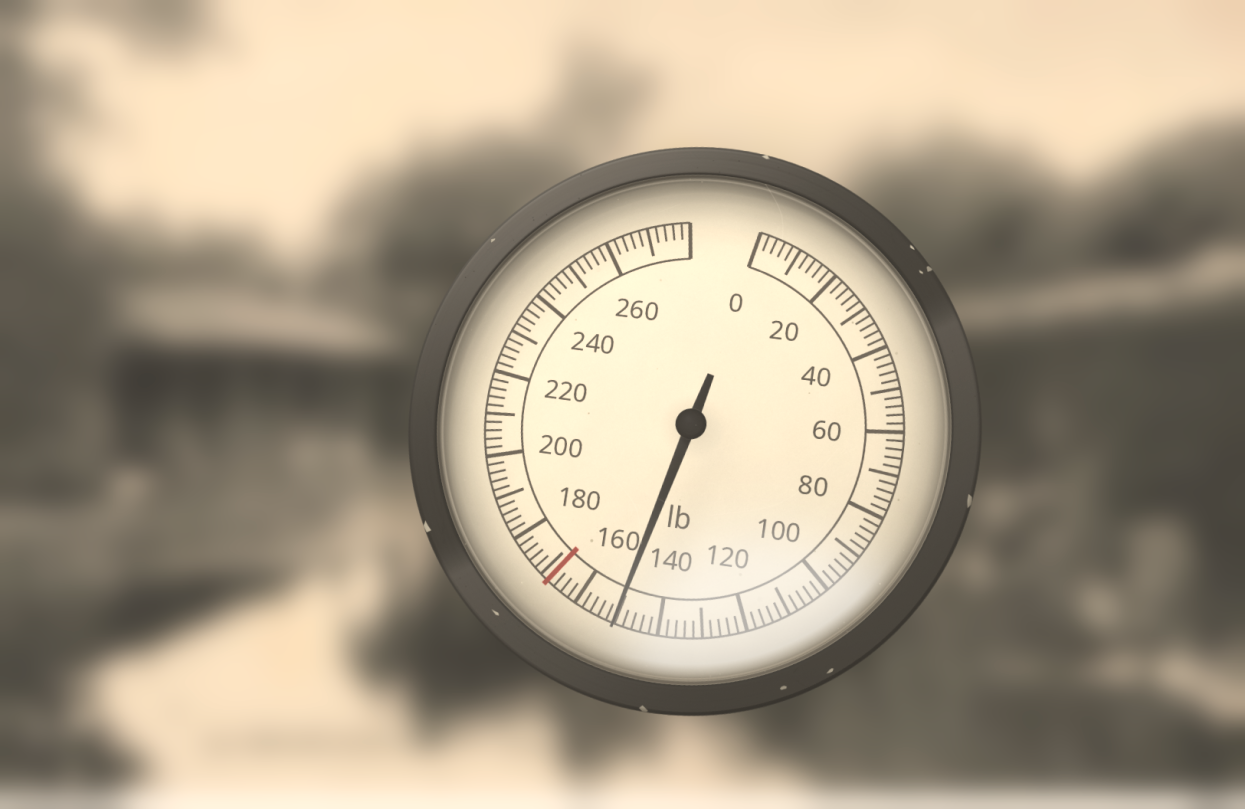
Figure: 150 lb
